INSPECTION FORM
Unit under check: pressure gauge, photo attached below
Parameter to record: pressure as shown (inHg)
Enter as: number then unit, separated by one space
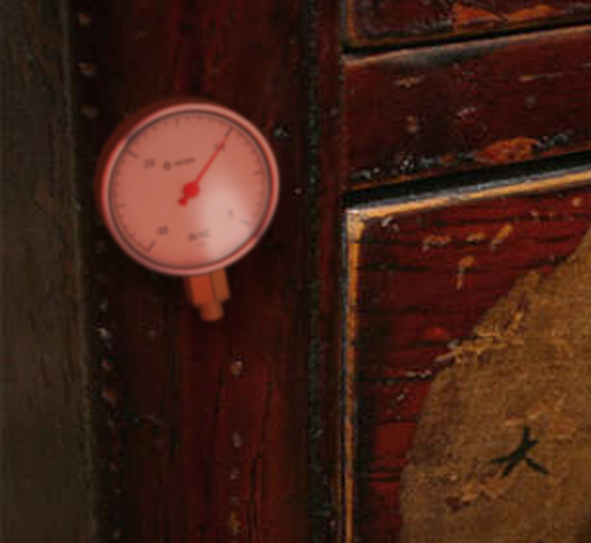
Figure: -10 inHg
